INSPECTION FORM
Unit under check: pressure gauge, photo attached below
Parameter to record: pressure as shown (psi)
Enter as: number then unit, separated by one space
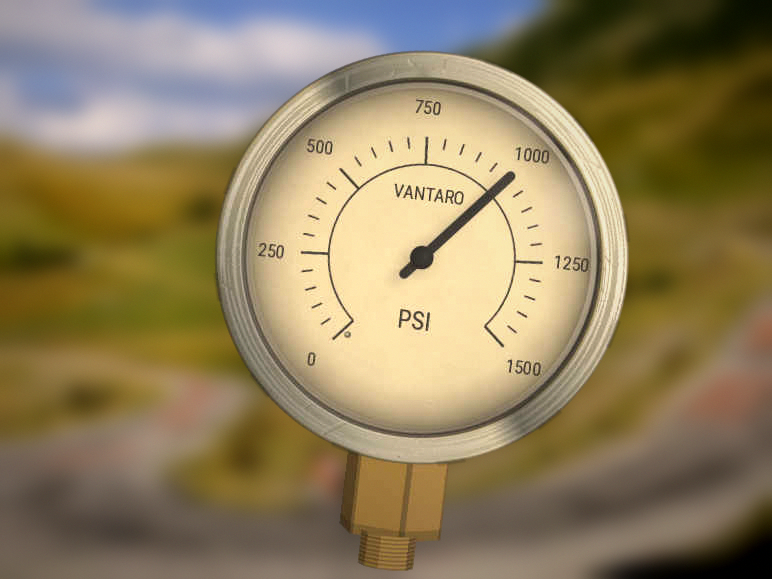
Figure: 1000 psi
